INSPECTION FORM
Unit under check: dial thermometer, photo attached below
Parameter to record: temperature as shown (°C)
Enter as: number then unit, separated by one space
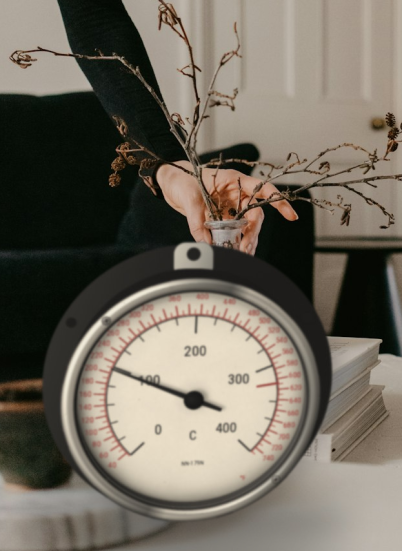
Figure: 100 °C
